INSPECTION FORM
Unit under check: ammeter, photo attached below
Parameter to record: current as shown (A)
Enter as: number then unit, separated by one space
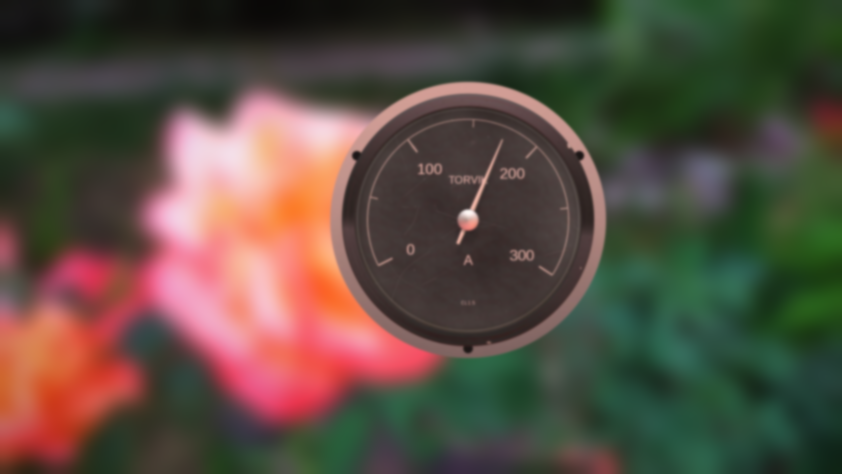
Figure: 175 A
